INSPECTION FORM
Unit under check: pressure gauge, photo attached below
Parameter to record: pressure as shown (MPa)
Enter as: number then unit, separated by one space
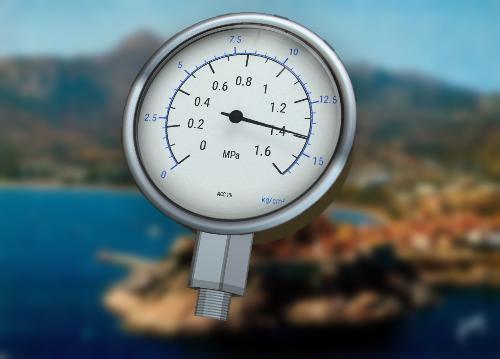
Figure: 1.4 MPa
